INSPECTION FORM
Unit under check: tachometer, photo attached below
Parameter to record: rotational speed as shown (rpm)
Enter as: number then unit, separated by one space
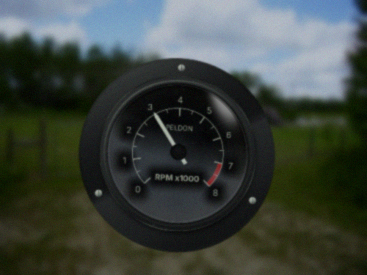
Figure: 3000 rpm
